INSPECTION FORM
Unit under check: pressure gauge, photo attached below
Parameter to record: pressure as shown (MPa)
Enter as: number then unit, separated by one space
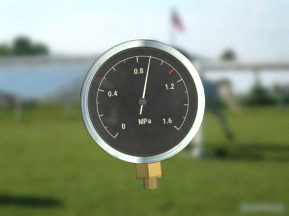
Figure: 0.9 MPa
